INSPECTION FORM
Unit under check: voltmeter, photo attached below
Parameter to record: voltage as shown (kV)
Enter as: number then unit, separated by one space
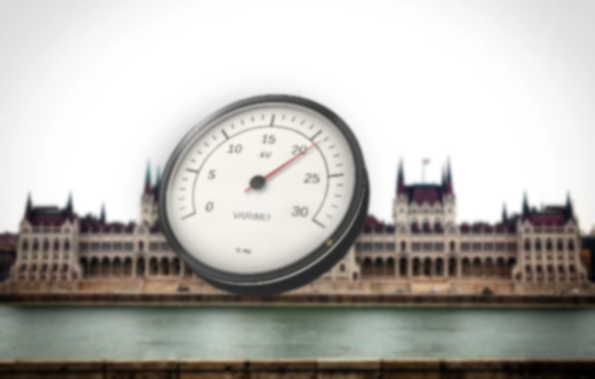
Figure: 21 kV
